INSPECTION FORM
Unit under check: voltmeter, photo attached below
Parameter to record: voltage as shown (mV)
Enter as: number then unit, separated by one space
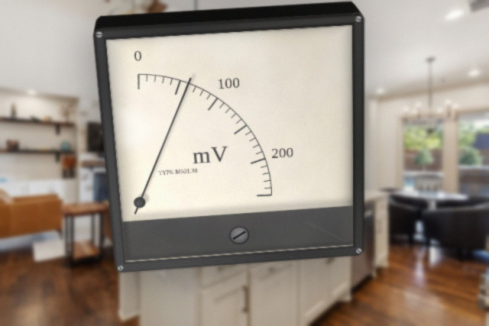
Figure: 60 mV
